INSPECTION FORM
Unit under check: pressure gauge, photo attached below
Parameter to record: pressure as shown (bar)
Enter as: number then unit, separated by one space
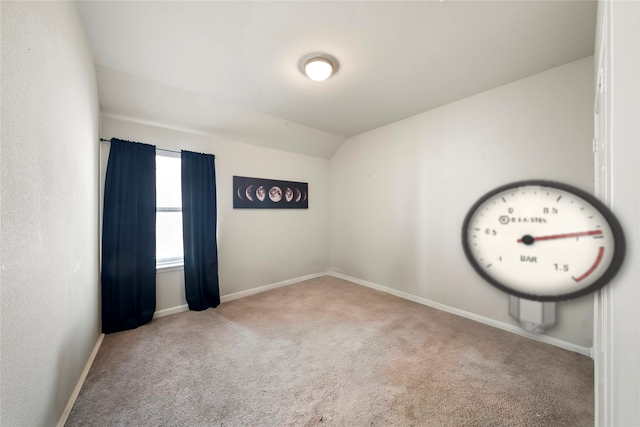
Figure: 0.95 bar
